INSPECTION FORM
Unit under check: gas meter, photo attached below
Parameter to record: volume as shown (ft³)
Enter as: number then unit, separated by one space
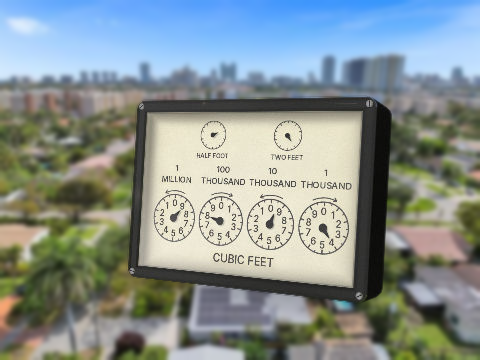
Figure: 879400 ft³
